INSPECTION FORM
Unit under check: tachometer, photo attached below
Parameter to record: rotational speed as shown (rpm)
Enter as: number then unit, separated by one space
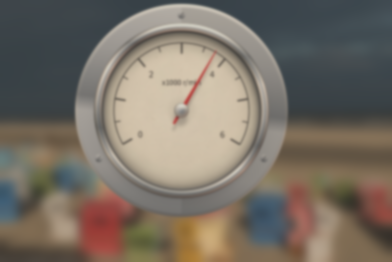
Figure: 3750 rpm
